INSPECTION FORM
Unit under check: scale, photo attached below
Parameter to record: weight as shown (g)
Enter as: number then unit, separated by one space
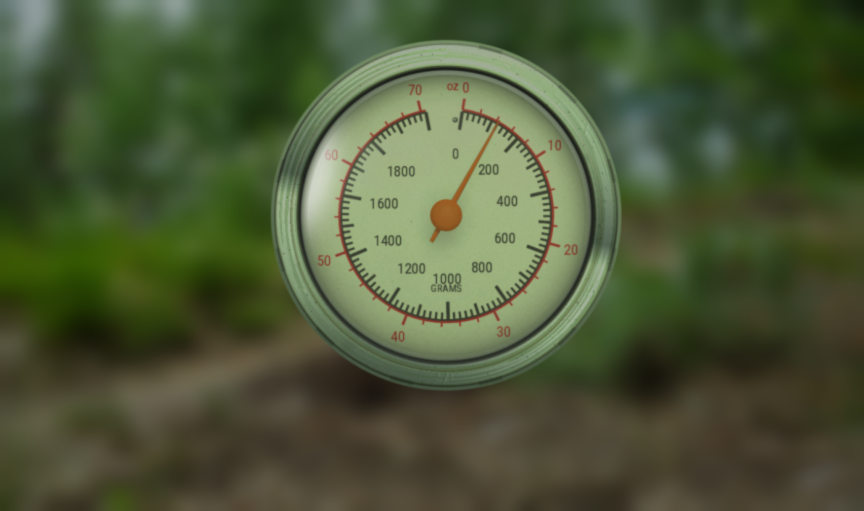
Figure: 120 g
